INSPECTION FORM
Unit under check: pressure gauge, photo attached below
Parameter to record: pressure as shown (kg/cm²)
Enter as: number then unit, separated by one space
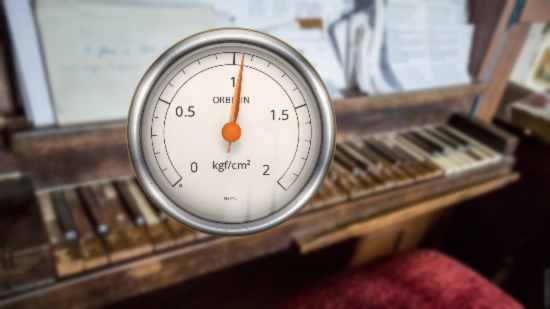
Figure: 1.05 kg/cm²
